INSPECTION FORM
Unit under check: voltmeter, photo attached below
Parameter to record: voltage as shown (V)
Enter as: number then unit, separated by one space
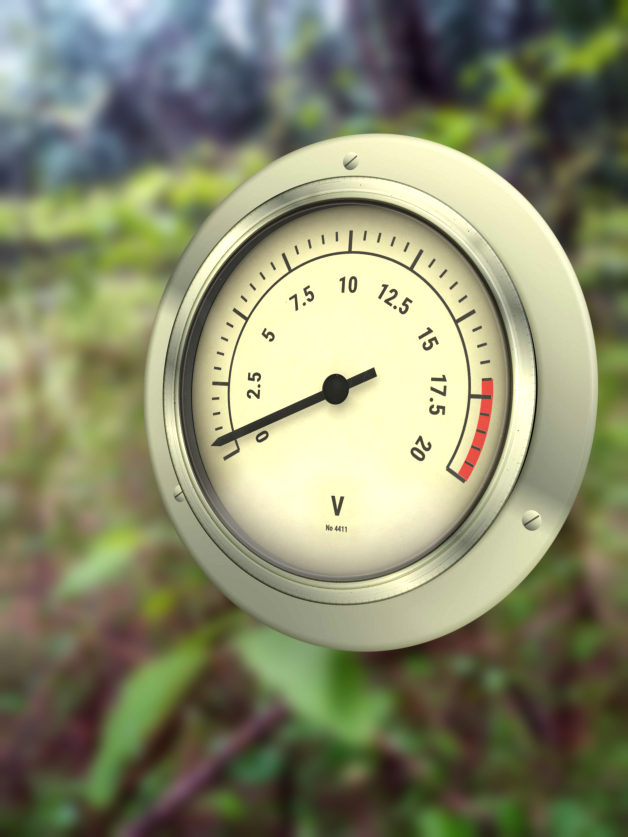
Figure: 0.5 V
